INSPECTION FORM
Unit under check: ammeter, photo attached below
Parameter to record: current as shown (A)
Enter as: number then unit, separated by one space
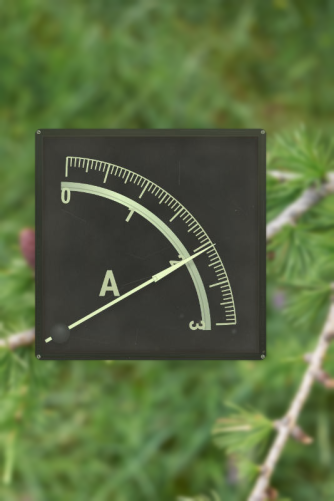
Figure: 2.05 A
